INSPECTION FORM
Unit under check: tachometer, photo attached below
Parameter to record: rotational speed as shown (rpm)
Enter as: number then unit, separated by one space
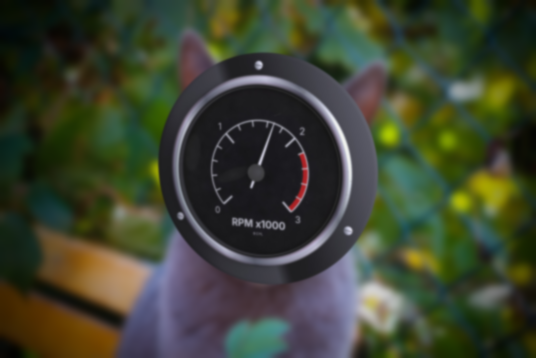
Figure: 1700 rpm
